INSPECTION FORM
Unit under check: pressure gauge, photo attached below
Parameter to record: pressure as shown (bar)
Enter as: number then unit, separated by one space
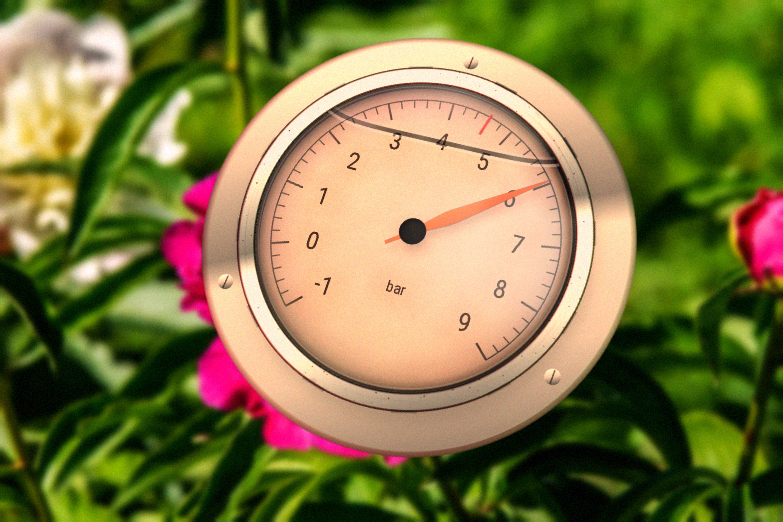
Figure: 6 bar
